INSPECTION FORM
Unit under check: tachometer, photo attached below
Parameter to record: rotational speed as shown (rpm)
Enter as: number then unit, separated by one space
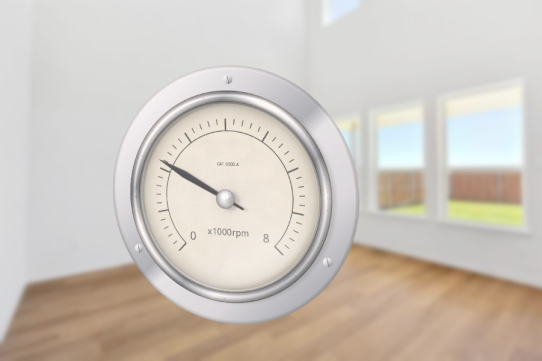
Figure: 2200 rpm
